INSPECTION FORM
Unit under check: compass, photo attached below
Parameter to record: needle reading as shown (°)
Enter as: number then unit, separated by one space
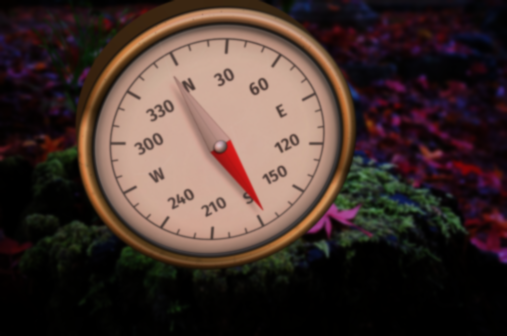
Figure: 175 °
